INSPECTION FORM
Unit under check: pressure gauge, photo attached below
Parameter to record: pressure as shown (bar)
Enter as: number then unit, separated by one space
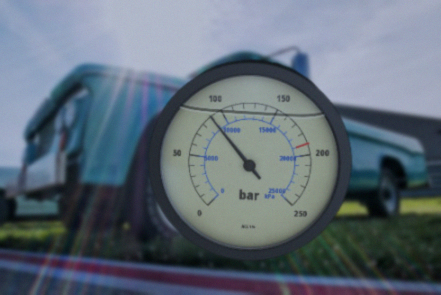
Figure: 90 bar
